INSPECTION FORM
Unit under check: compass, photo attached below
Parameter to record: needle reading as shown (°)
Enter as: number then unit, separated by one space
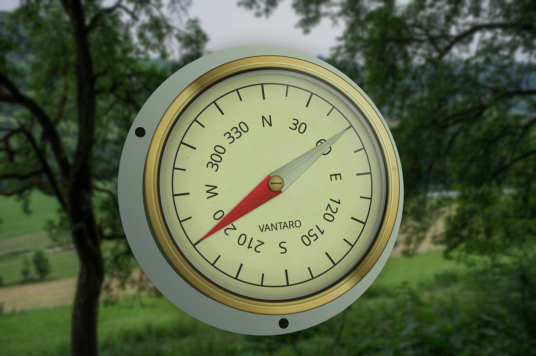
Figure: 240 °
